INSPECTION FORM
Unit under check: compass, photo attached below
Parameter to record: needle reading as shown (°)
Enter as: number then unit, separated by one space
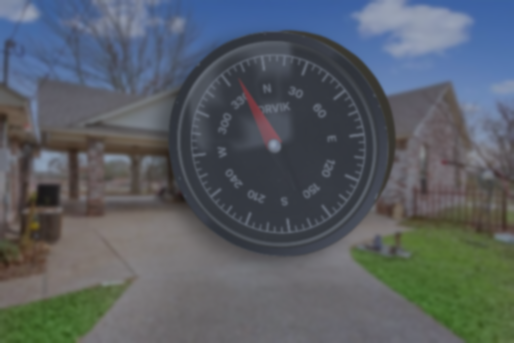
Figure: 340 °
